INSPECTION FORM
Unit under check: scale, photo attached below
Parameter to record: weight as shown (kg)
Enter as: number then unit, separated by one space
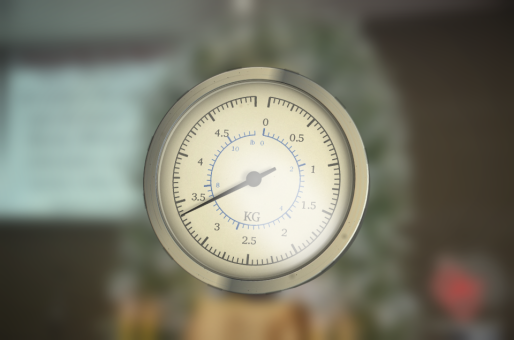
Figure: 3.35 kg
